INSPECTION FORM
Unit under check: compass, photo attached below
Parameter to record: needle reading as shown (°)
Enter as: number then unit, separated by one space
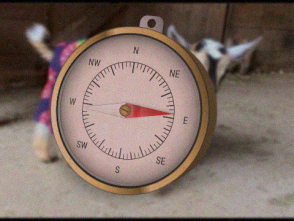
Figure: 85 °
